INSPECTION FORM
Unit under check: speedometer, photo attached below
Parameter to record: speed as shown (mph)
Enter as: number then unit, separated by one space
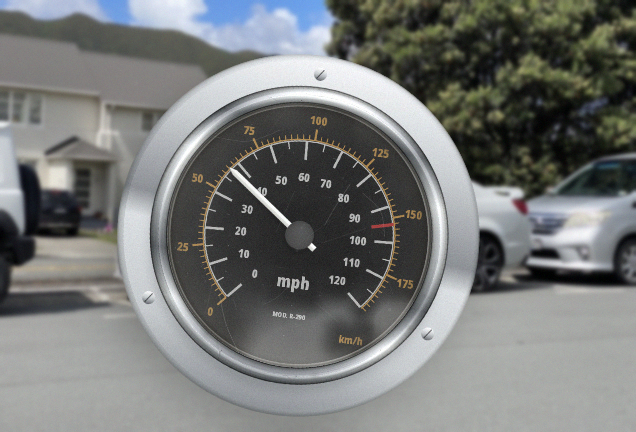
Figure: 37.5 mph
